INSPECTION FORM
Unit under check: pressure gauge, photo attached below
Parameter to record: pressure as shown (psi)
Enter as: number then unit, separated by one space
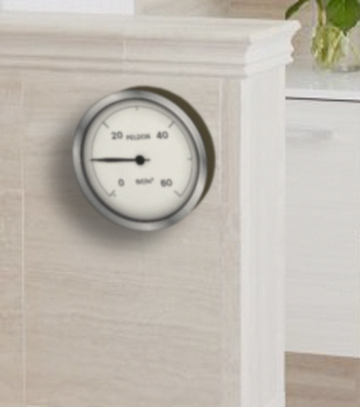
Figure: 10 psi
